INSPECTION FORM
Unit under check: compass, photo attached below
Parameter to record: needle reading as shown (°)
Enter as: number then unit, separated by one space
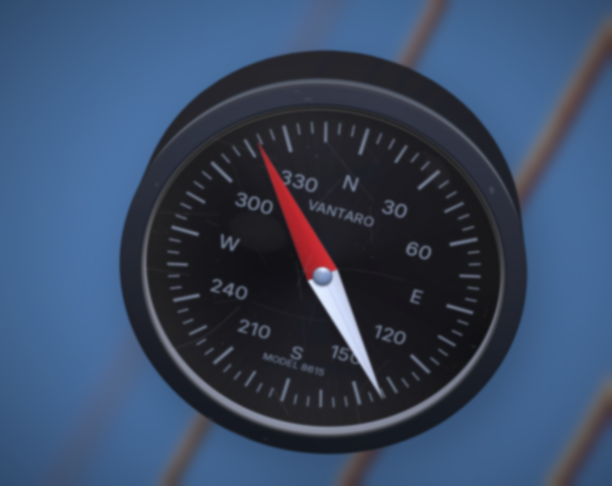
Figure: 320 °
